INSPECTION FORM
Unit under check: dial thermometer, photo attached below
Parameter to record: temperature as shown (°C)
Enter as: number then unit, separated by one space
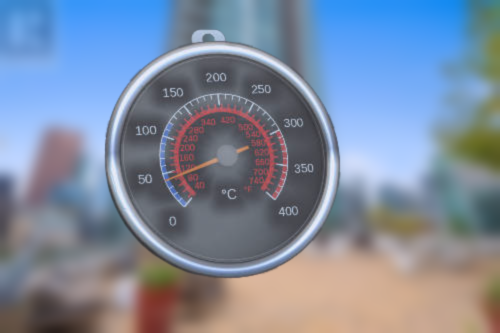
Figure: 40 °C
